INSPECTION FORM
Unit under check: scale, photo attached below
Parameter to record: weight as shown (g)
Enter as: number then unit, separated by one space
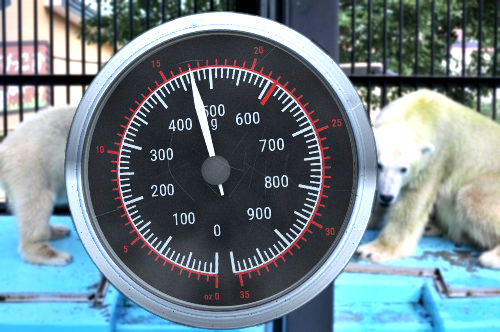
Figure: 470 g
